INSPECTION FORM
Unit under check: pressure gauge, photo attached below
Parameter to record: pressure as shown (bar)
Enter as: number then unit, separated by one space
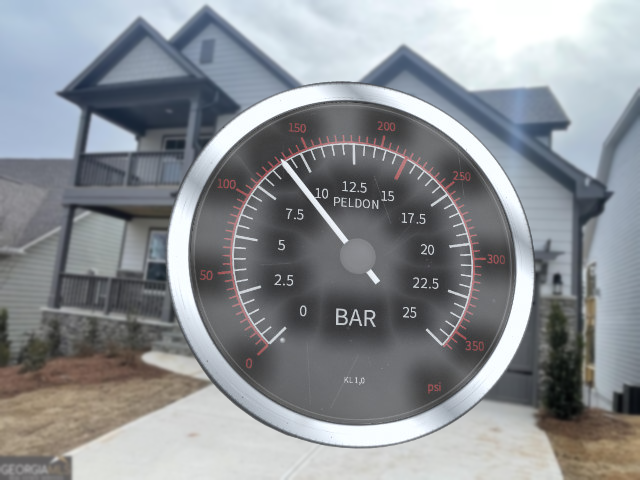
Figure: 9 bar
